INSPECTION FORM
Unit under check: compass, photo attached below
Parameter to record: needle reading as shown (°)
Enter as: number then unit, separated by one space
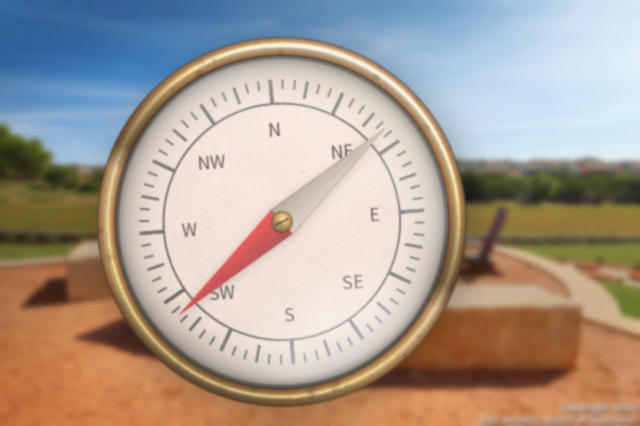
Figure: 232.5 °
